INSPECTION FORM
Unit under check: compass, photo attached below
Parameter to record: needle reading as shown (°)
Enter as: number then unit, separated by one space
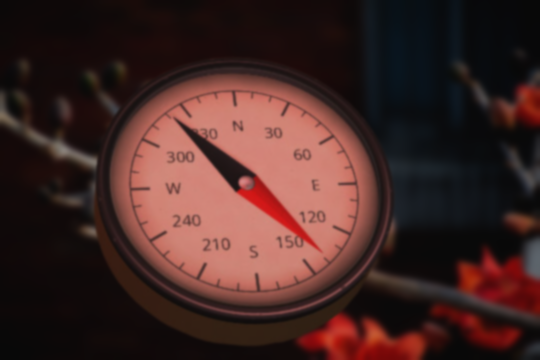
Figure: 140 °
